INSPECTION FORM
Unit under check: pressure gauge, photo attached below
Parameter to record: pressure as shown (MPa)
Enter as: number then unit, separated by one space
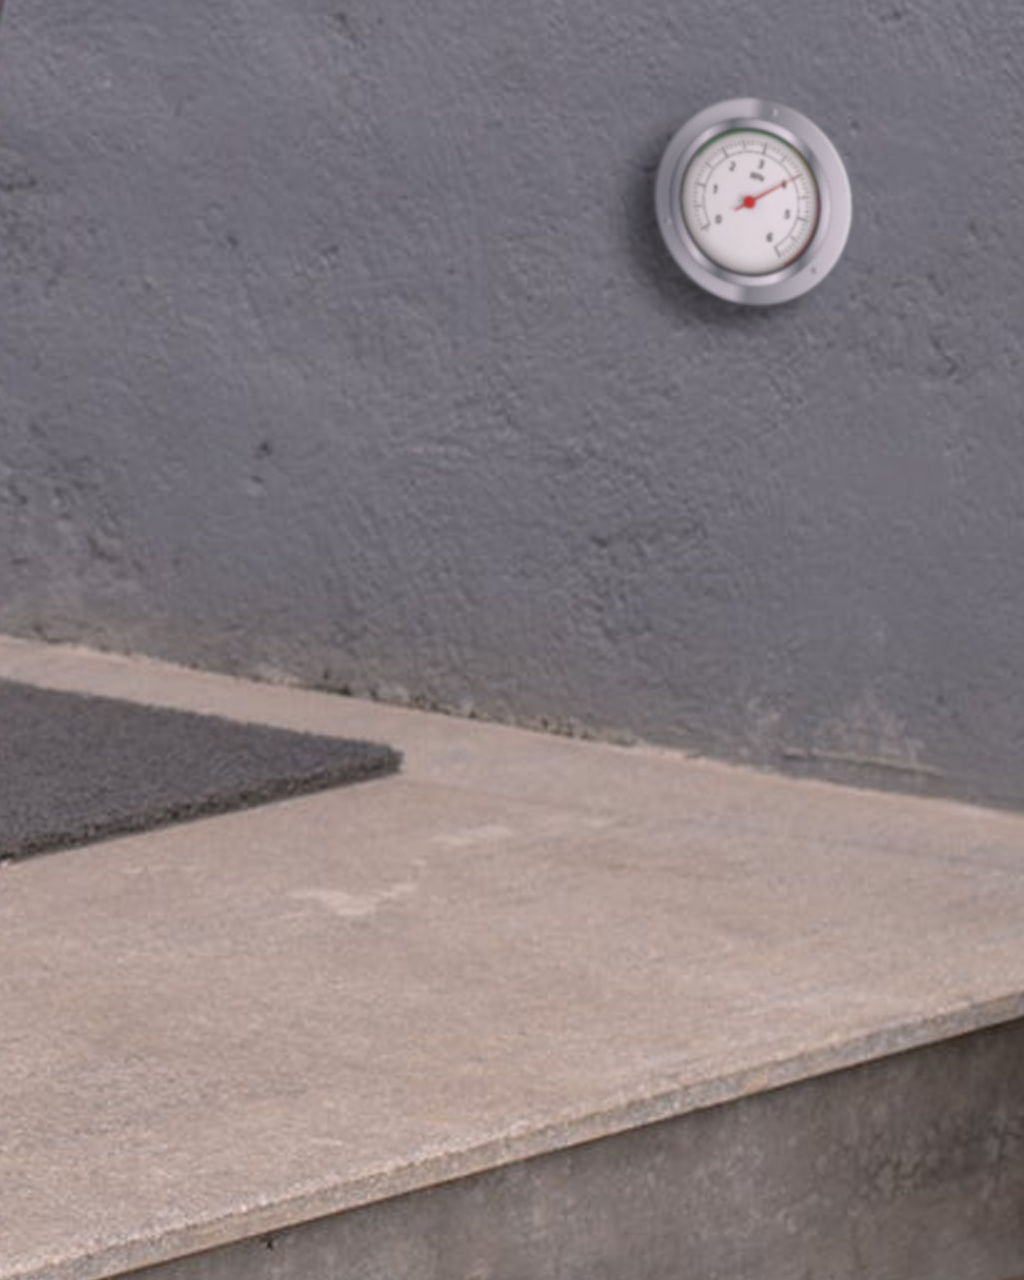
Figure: 4 MPa
